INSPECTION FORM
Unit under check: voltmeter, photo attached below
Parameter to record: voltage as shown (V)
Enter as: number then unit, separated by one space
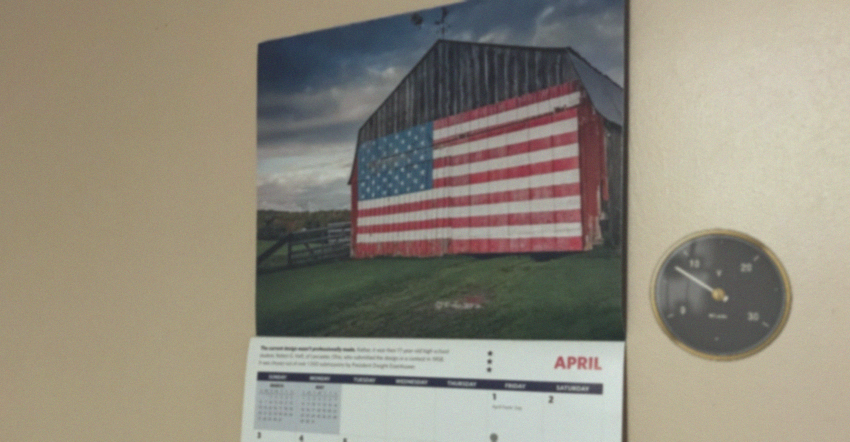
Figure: 7.5 V
